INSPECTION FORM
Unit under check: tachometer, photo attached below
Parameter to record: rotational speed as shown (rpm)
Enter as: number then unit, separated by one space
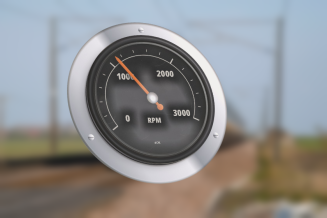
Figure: 1100 rpm
